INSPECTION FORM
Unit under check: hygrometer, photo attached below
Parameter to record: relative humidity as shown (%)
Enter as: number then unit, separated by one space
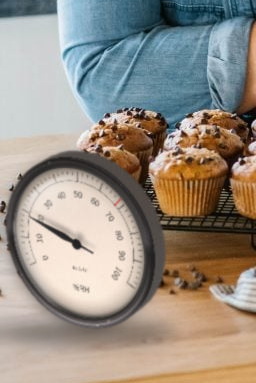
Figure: 20 %
